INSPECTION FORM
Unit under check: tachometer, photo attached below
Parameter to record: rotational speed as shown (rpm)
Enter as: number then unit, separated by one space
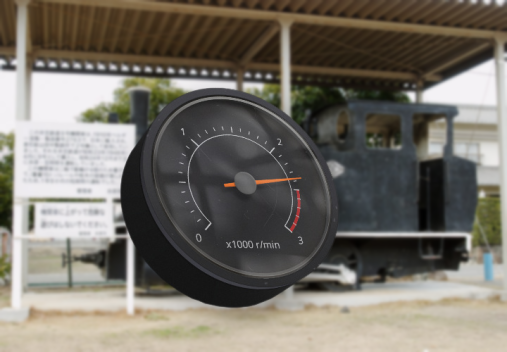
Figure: 2400 rpm
